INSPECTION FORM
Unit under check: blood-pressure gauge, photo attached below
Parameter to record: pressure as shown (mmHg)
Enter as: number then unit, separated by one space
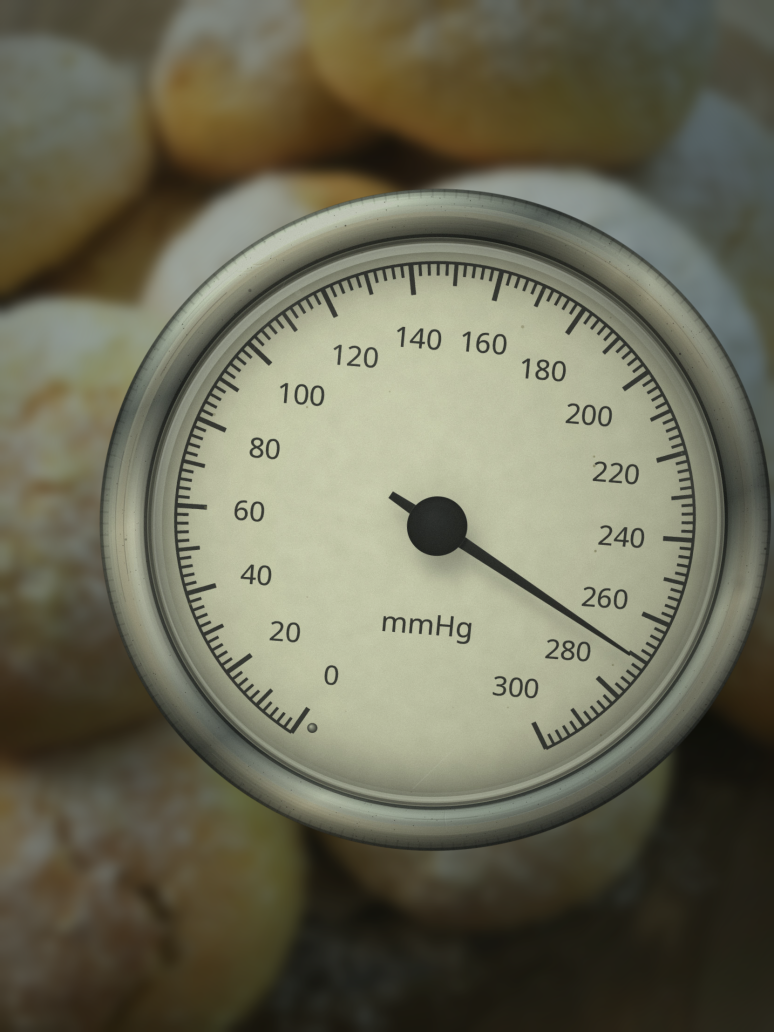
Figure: 270 mmHg
